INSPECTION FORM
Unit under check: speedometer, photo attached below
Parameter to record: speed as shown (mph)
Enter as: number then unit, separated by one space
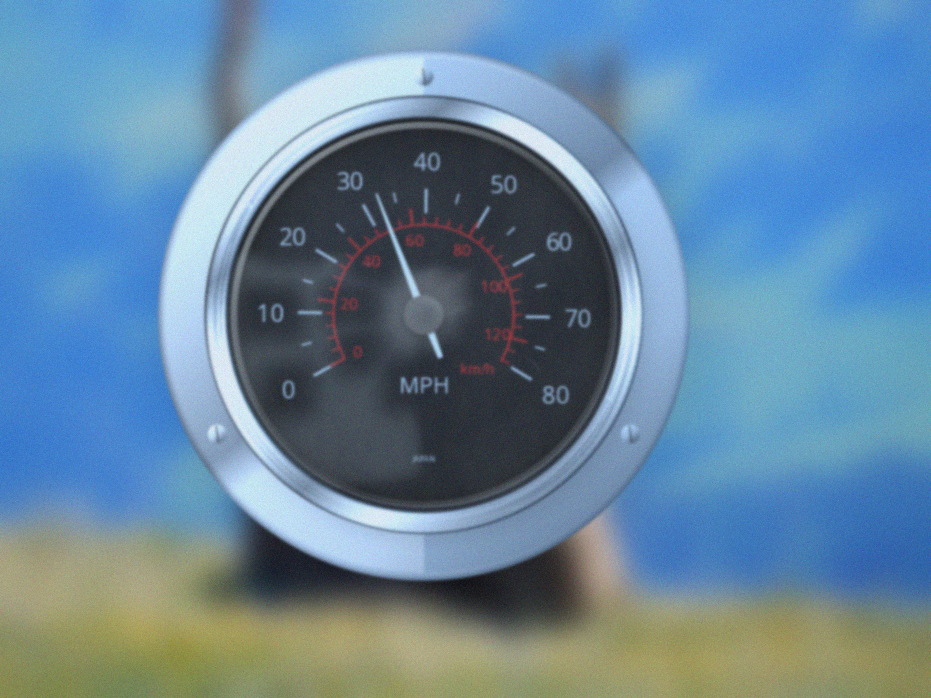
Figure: 32.5 mph
